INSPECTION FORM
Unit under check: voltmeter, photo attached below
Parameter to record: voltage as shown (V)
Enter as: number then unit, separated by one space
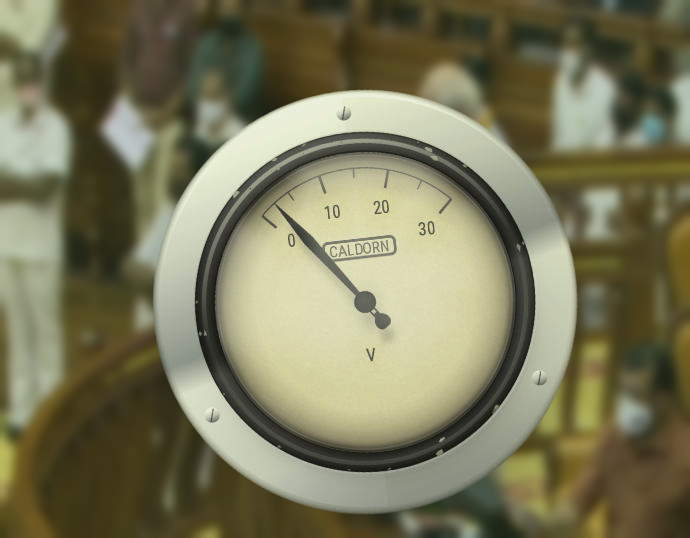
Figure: 2.5 V
